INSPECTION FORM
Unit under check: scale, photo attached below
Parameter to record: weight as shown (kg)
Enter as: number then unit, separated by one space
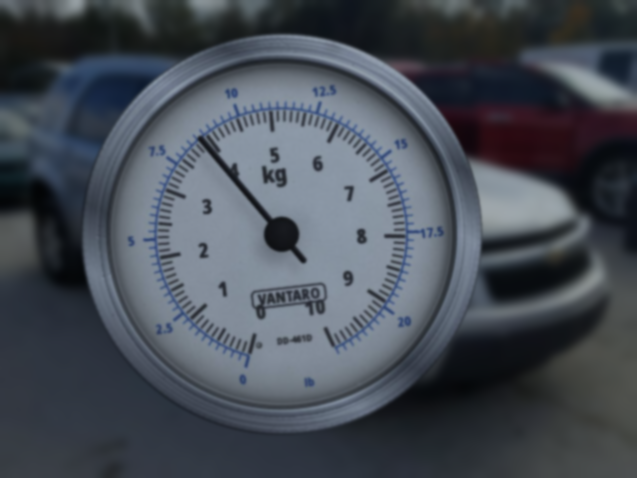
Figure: 3.9 kg
